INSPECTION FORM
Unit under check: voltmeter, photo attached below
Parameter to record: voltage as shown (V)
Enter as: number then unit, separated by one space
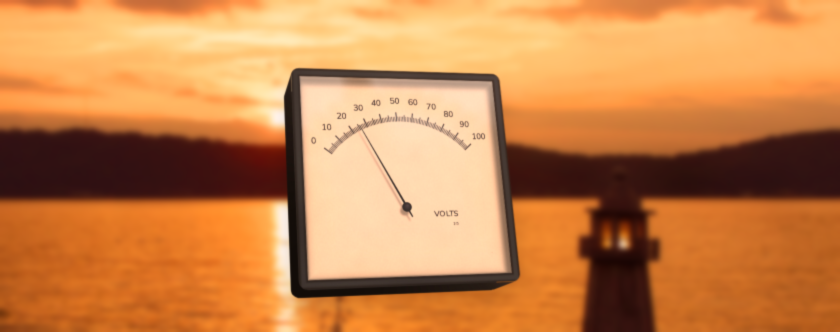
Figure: 25 V
